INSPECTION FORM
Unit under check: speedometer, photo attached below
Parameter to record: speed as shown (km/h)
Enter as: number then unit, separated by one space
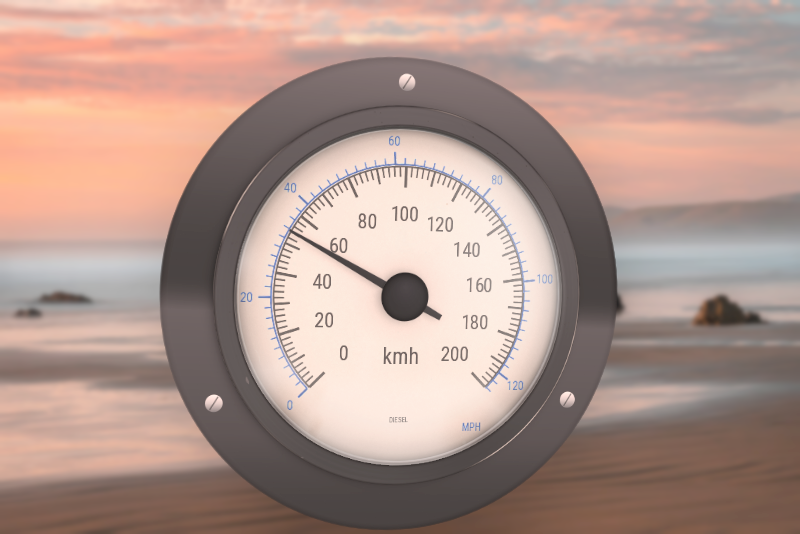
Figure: 54 km/h
